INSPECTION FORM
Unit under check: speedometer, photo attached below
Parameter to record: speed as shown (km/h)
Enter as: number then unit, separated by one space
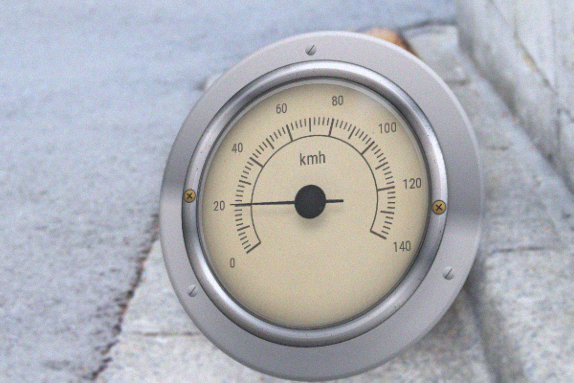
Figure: 20 km/h
